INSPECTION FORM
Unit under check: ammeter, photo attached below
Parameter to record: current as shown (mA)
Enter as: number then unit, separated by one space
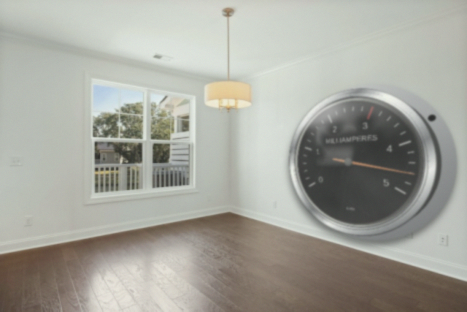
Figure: 4.6 mA
